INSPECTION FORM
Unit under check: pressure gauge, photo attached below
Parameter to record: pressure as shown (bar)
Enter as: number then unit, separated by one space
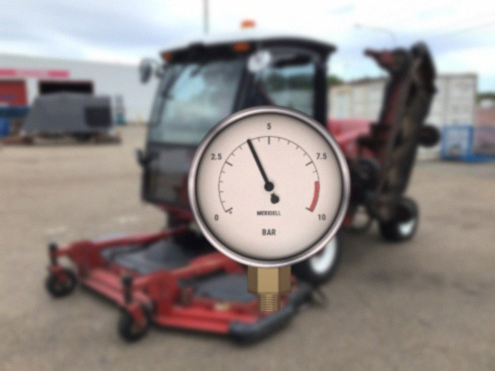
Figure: 4 bar
